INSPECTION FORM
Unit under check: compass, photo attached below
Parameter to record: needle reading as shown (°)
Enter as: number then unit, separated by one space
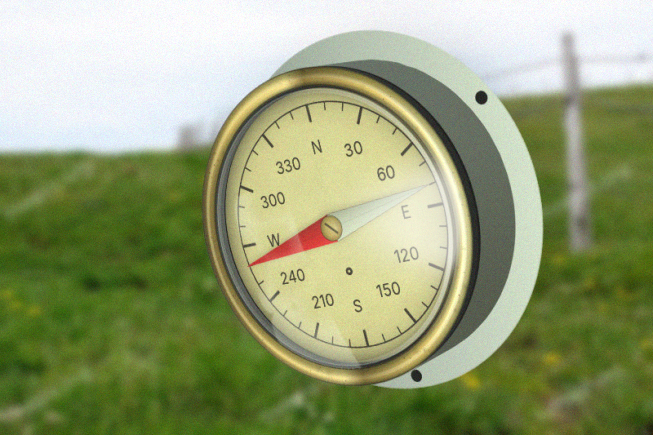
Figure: 260 °
